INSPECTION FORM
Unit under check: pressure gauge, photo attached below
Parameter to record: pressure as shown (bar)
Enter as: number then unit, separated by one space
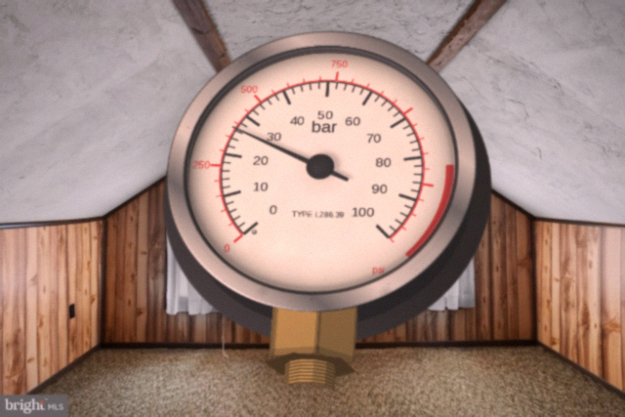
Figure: 26 bar
